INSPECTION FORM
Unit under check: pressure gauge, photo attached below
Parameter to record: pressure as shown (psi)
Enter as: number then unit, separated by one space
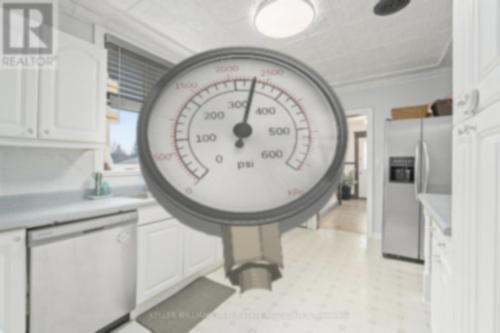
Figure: 340 psi
